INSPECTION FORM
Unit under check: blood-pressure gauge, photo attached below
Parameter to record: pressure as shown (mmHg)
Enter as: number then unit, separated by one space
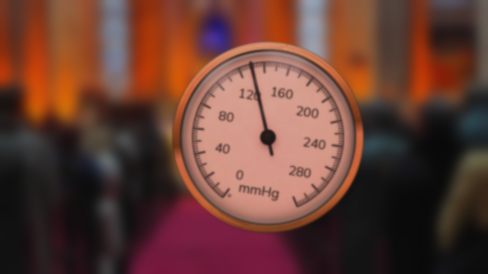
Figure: 130 mmHg
